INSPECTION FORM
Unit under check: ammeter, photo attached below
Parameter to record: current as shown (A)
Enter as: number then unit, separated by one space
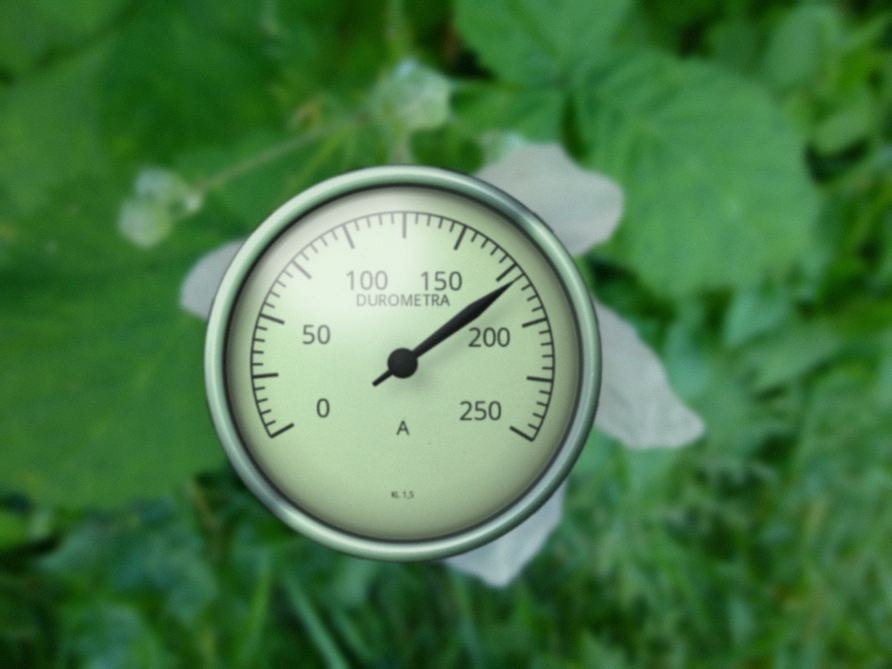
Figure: 180 A
